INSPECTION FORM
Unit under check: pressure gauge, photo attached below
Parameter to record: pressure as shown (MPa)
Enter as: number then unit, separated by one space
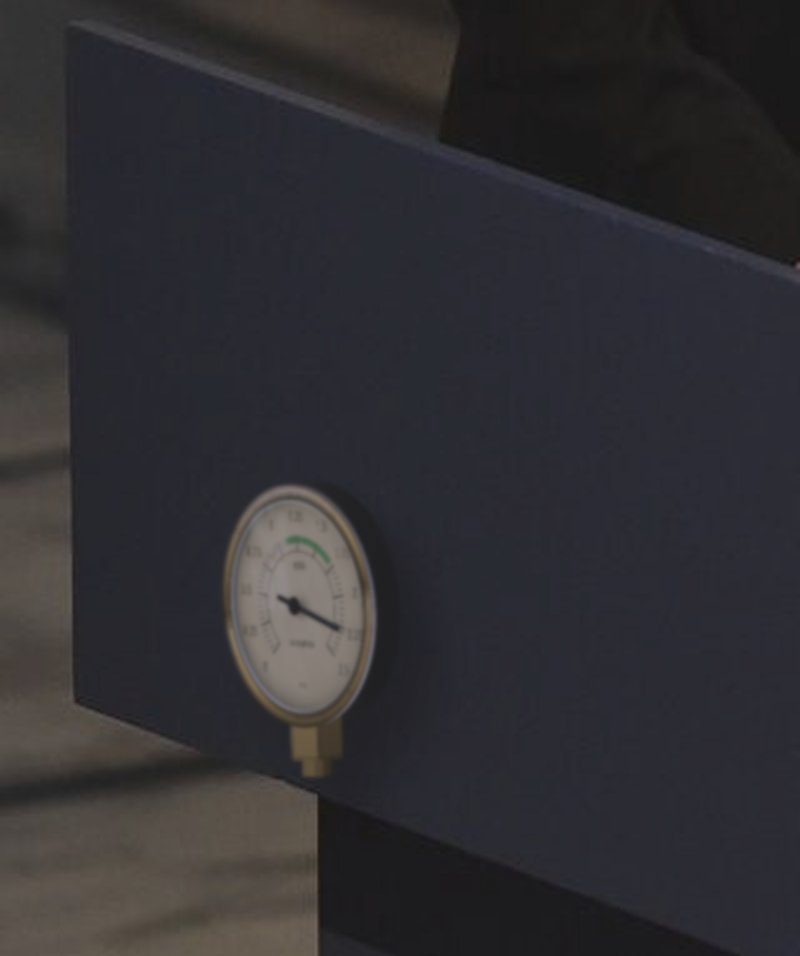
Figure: 2.25 MPa
